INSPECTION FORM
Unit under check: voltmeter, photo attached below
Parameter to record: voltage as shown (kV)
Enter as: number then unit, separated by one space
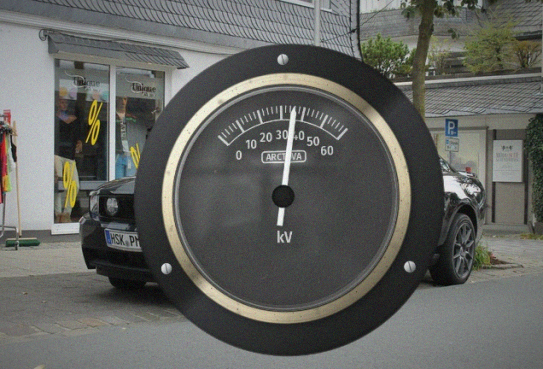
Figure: 36 kV
